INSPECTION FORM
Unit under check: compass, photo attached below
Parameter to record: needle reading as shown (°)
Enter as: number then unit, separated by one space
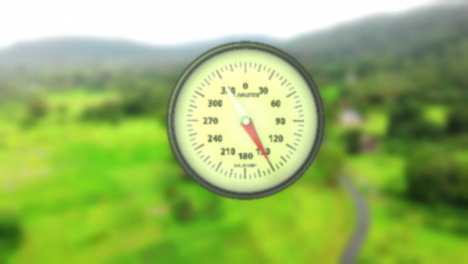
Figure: 150 °
